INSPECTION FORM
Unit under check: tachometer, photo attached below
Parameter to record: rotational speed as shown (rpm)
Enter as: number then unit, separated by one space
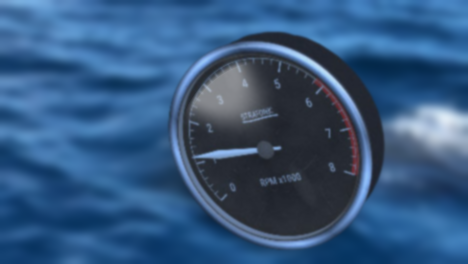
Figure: 1200 rpm
